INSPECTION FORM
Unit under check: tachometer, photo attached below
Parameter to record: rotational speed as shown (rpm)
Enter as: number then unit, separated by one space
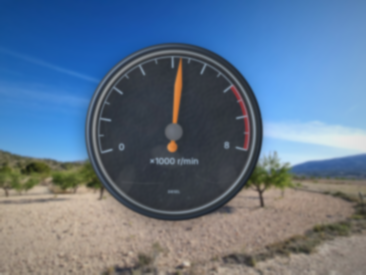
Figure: 4250 rpm
